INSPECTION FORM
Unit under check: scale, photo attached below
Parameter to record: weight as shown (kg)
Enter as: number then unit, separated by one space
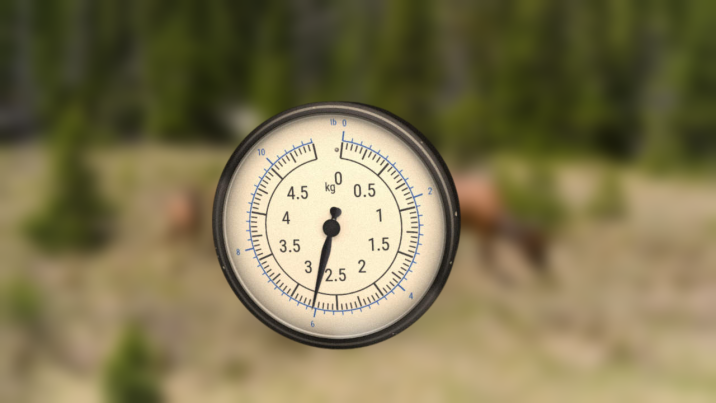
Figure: 2.75 kg
